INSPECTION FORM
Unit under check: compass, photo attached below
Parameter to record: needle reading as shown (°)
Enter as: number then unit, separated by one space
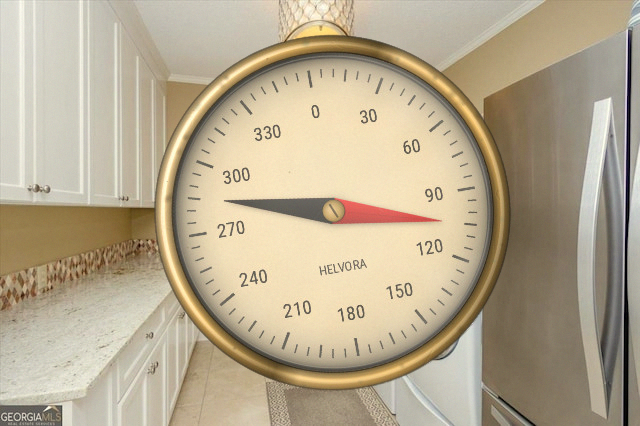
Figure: 105 °
